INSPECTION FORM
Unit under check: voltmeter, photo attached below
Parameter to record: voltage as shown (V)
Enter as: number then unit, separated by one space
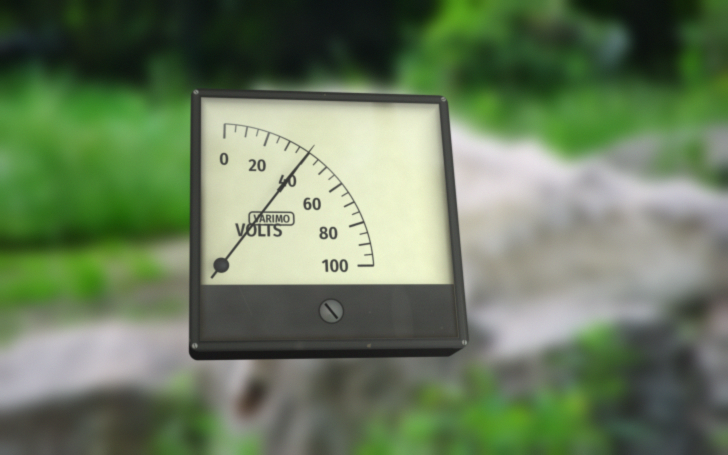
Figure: 40 V
